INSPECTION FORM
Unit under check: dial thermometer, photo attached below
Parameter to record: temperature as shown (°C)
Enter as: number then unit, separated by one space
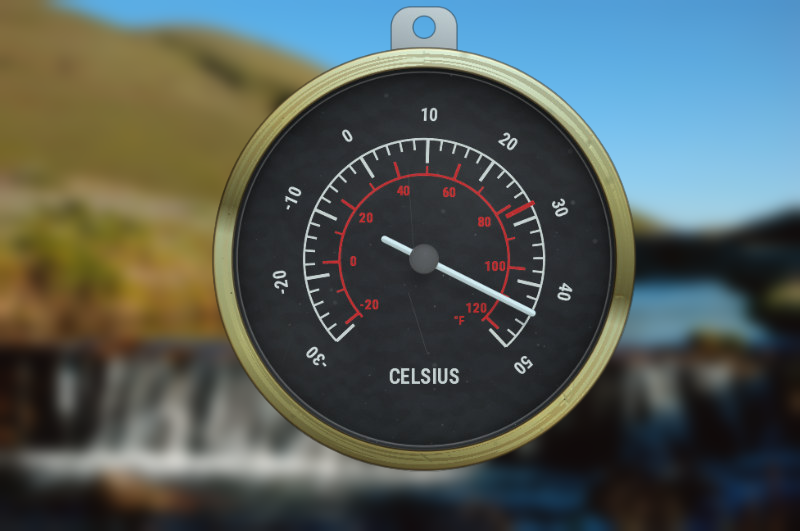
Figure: 44 °C
